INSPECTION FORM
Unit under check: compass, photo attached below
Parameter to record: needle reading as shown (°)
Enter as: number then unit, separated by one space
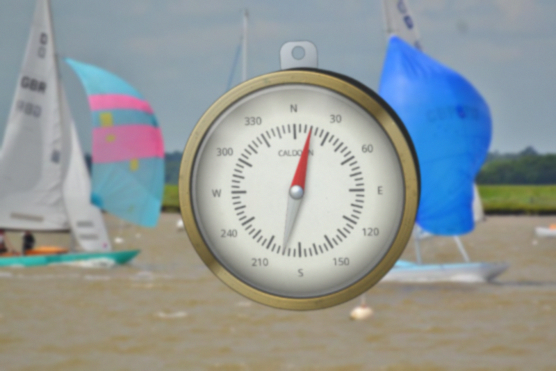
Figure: 15 °
